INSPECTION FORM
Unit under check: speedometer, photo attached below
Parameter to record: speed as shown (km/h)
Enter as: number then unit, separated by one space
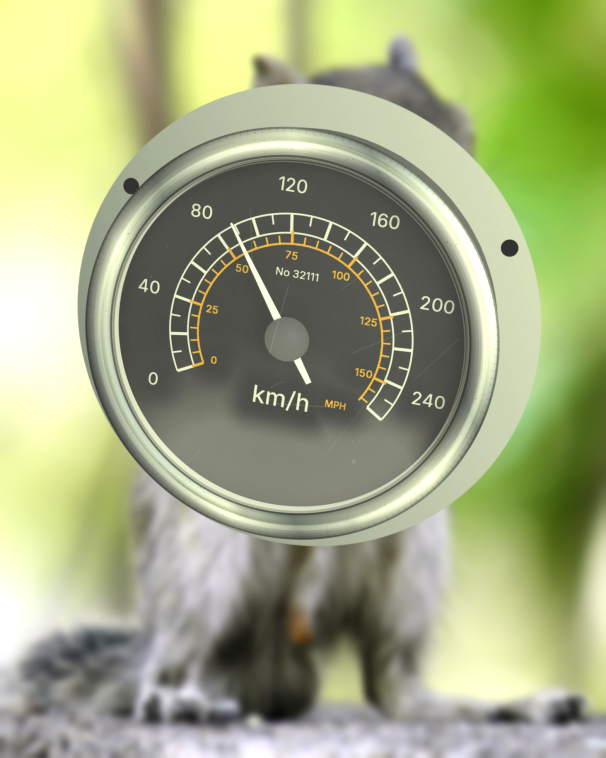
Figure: 90 km/h
